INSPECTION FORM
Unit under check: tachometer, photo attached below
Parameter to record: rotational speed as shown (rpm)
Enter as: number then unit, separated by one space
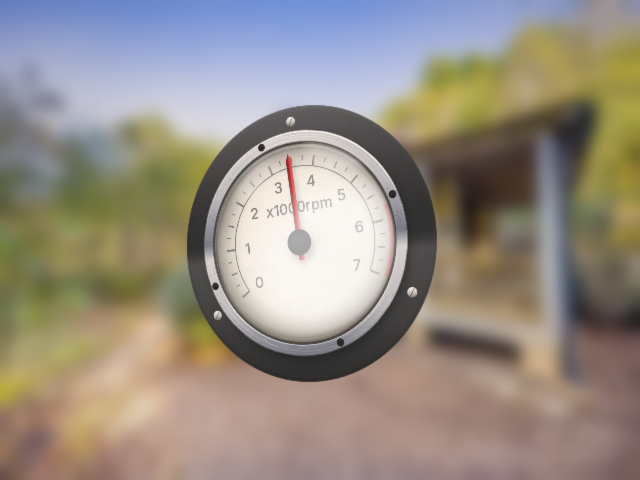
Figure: 3500 rpm
